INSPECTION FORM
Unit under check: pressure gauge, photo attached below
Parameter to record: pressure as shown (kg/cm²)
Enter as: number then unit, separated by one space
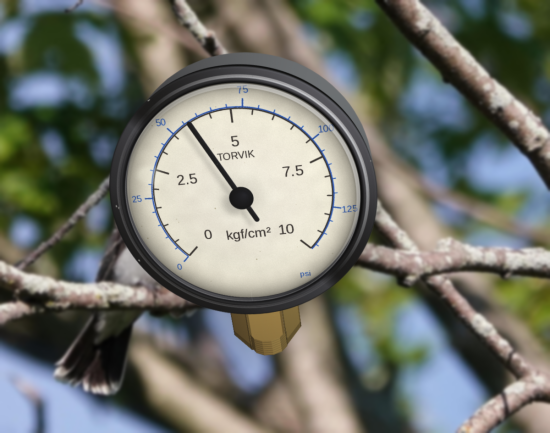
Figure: 4 kg/cm²
